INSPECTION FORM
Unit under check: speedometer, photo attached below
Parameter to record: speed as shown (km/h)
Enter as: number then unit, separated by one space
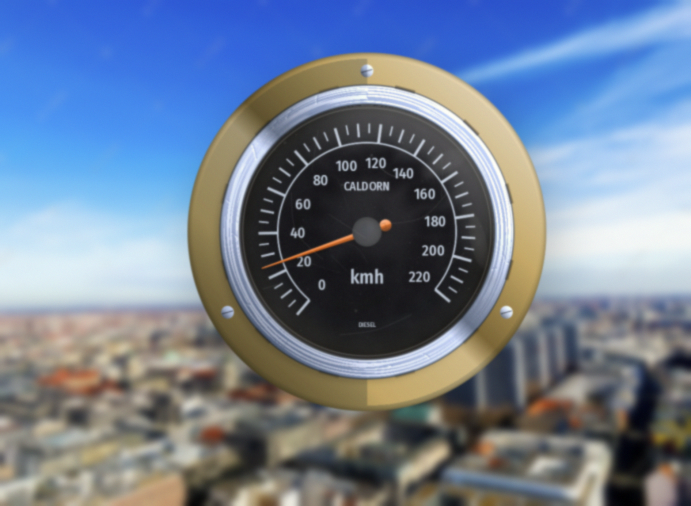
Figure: 25 km/h
